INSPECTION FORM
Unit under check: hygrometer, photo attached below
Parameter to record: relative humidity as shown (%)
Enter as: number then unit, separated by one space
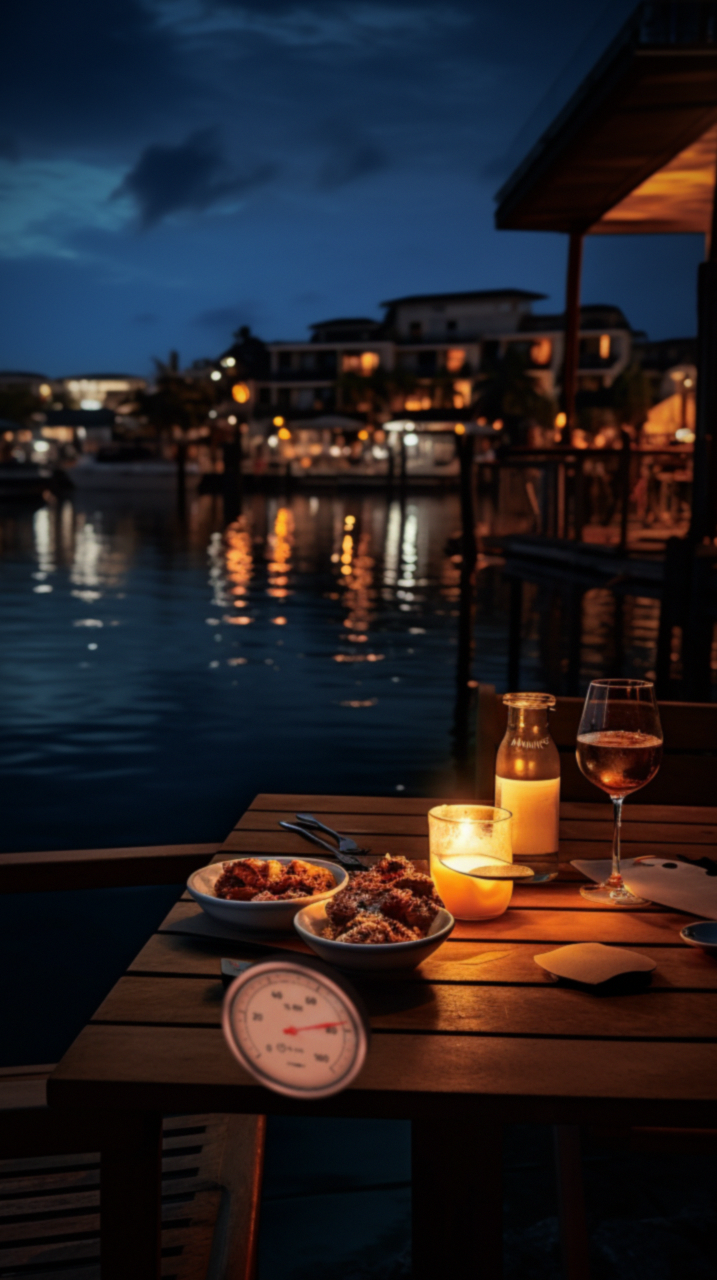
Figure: 76 %
